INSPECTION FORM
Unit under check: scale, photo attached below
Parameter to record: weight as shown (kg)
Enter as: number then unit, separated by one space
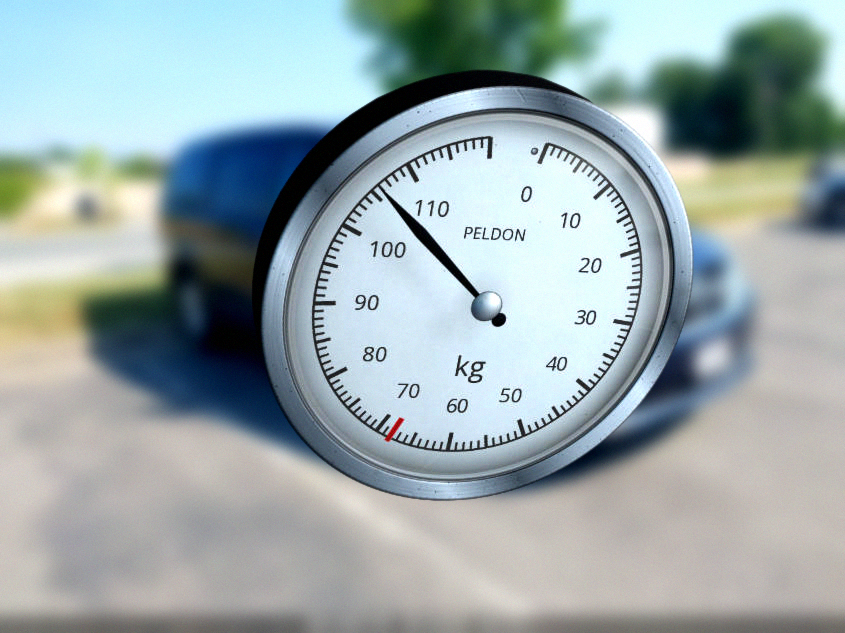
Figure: 106 kg
